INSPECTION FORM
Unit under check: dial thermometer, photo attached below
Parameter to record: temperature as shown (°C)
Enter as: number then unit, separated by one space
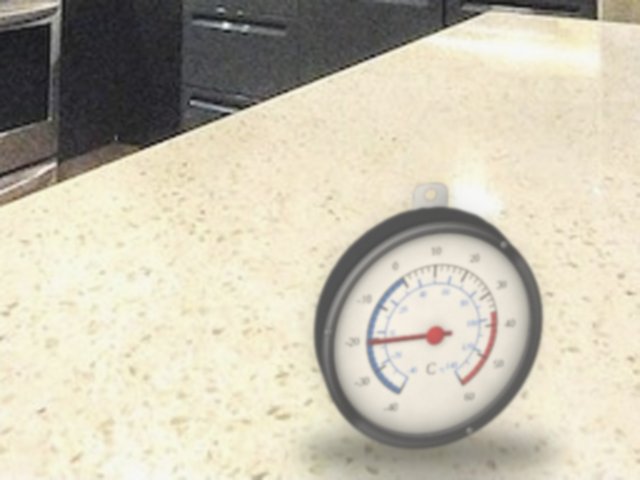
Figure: -20 °C
